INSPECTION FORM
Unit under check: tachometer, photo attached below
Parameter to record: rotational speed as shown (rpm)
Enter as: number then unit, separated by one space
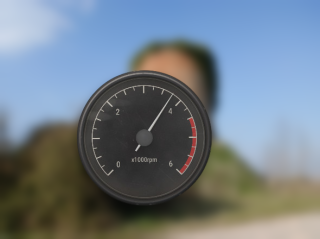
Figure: 3750 rpm
